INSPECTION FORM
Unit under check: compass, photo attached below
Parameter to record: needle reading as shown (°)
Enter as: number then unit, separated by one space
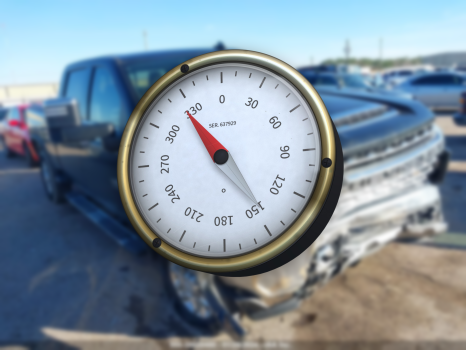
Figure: 325 °
